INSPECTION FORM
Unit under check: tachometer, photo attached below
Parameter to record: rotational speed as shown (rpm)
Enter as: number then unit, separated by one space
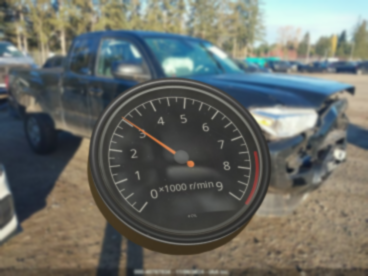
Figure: 3000 rpm
